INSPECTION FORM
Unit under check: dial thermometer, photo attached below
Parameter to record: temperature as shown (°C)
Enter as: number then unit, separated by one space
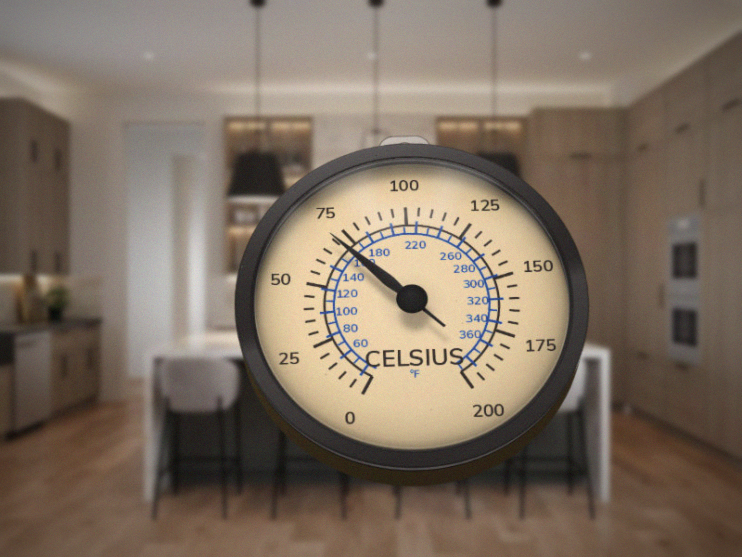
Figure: 70 °C
